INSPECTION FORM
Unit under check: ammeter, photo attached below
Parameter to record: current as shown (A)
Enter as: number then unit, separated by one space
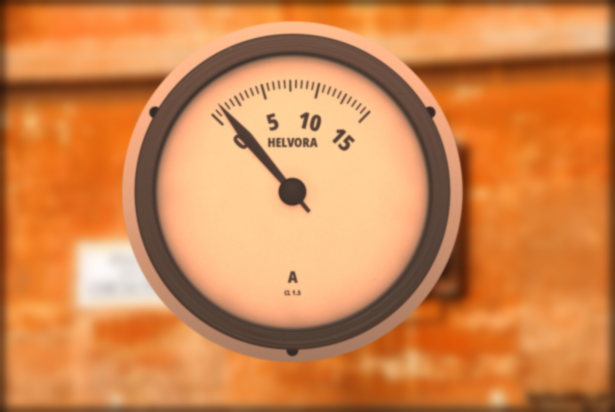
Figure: 1 A
